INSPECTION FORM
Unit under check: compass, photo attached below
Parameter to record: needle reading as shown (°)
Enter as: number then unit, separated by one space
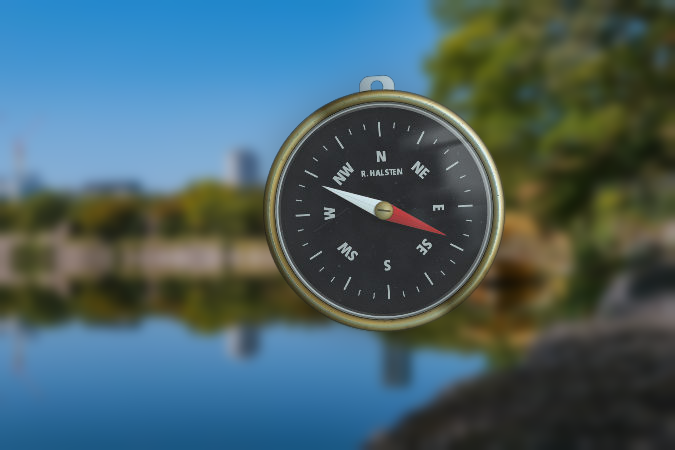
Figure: 115 °
